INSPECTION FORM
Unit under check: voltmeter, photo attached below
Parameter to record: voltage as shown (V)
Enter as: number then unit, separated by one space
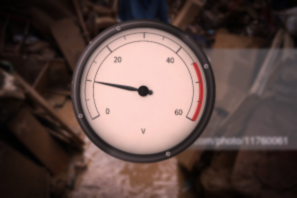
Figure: 10 V
